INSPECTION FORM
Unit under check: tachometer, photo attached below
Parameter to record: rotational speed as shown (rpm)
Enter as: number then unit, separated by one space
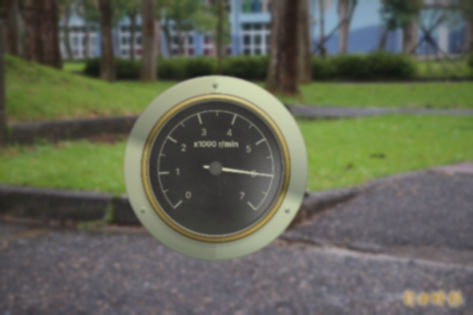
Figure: 6000 rpm
